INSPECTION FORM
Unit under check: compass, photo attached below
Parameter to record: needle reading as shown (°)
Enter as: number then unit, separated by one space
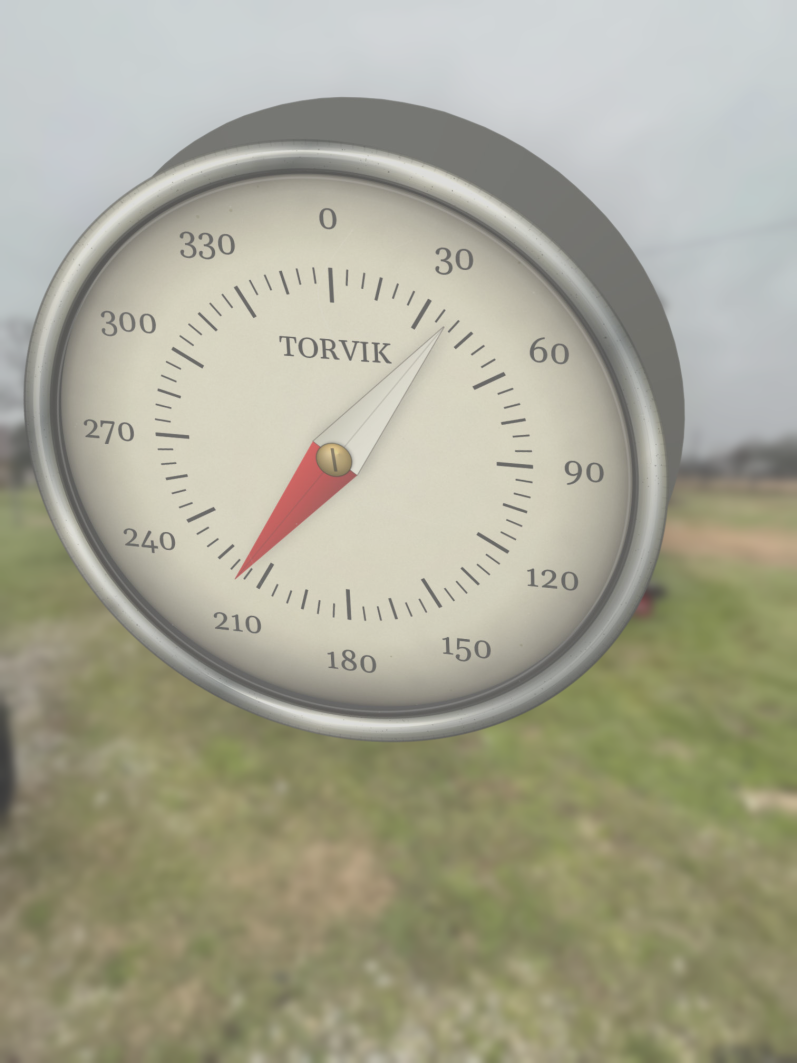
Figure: 217.5 °
